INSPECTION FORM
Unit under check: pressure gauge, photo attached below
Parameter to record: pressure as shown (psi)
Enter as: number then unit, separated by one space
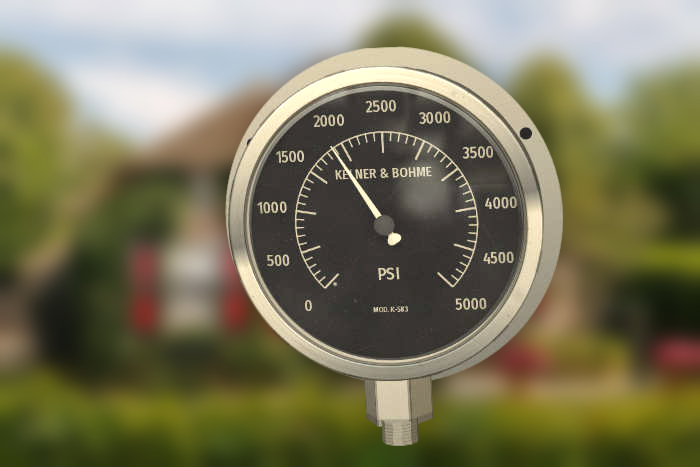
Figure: 1900 psi
